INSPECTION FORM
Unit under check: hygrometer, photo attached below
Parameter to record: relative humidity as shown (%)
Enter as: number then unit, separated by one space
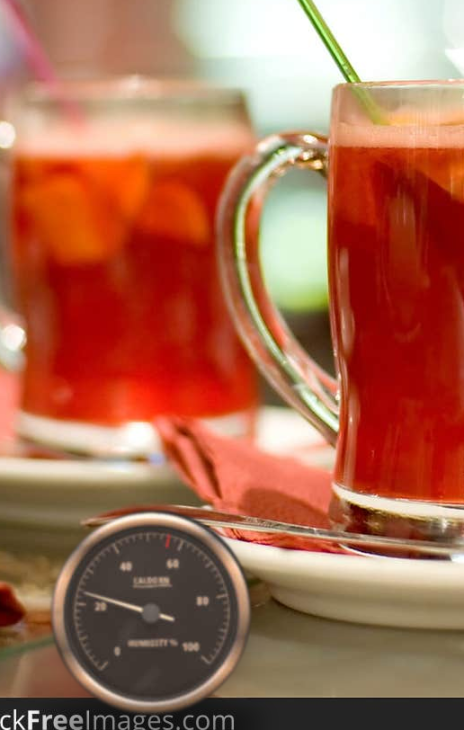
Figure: 24 %
